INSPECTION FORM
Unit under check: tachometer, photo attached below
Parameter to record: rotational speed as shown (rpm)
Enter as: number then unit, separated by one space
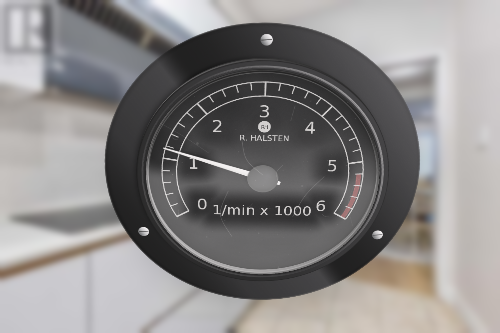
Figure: 1200 rpm
